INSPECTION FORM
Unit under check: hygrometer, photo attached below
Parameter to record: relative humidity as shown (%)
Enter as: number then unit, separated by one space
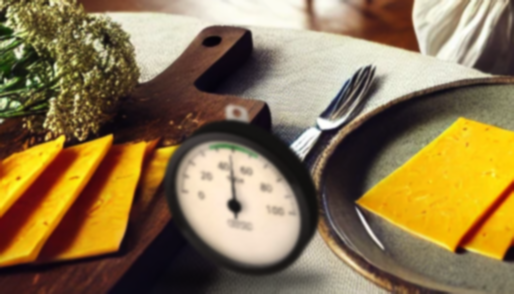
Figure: 50 %
